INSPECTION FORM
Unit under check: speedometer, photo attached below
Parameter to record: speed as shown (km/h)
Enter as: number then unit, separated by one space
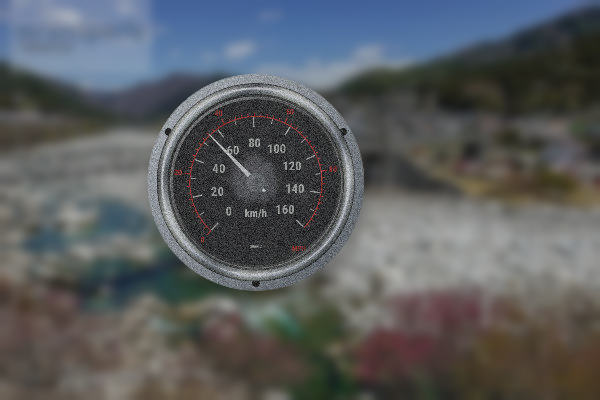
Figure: 55 km/h
